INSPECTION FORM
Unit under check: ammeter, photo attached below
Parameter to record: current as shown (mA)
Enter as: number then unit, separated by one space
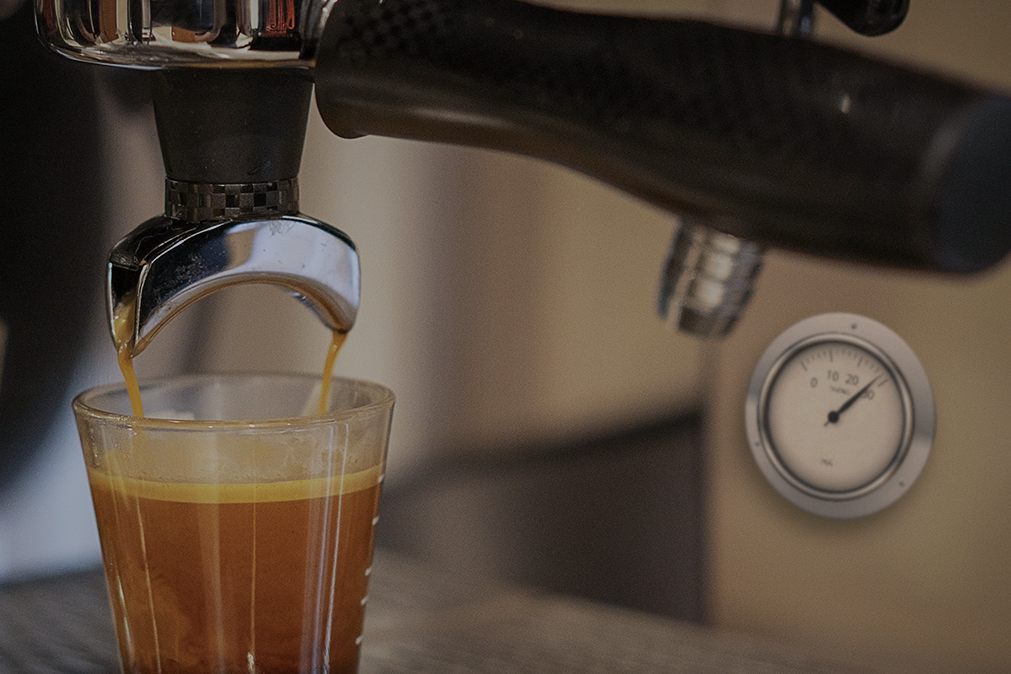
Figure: 28 mA
